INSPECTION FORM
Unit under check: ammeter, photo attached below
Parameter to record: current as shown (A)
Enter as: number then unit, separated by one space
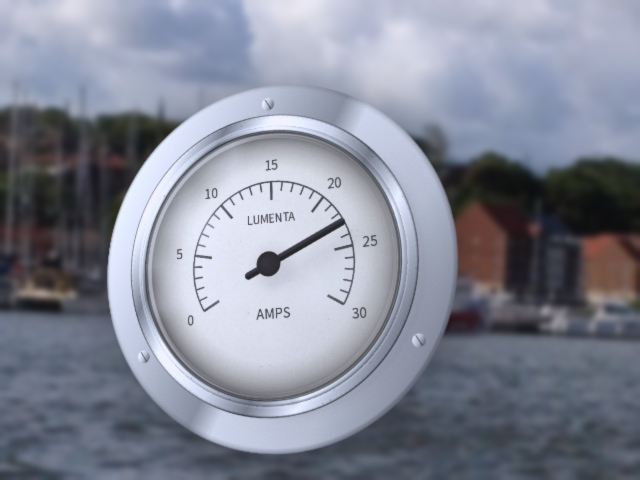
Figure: 23 A
